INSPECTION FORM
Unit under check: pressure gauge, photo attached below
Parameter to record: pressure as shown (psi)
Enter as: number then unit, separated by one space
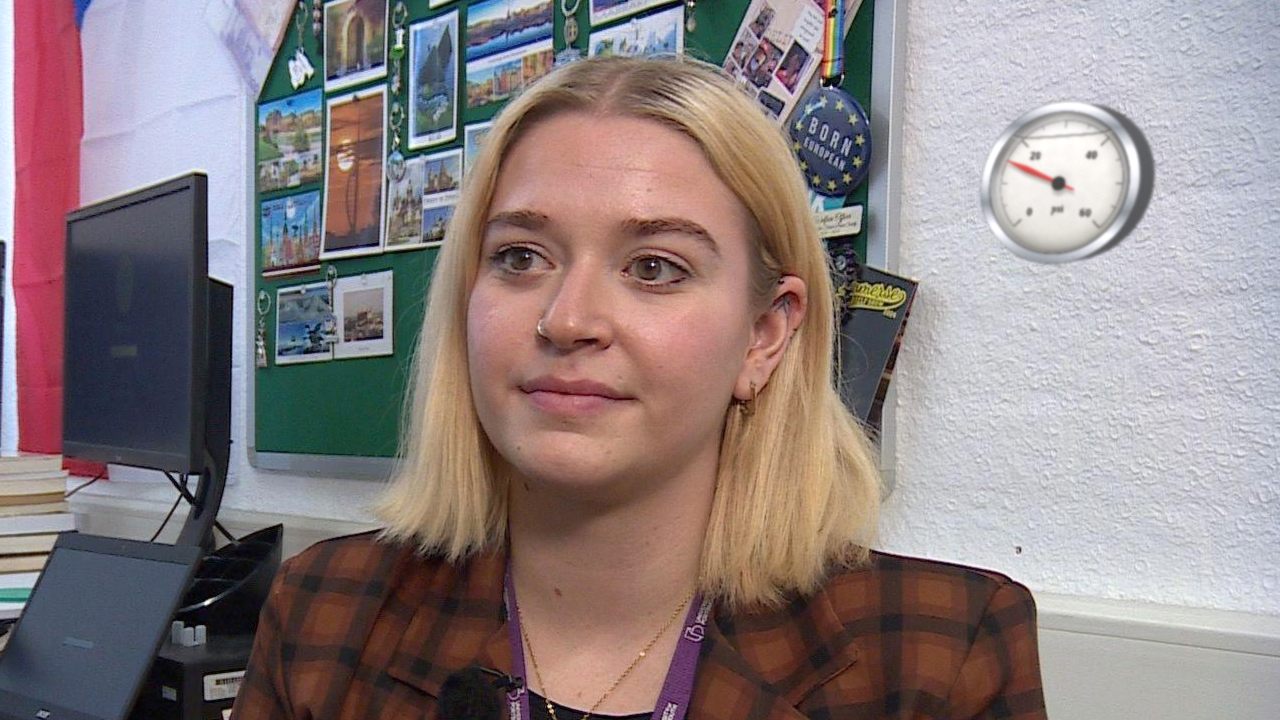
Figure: 15 psi
